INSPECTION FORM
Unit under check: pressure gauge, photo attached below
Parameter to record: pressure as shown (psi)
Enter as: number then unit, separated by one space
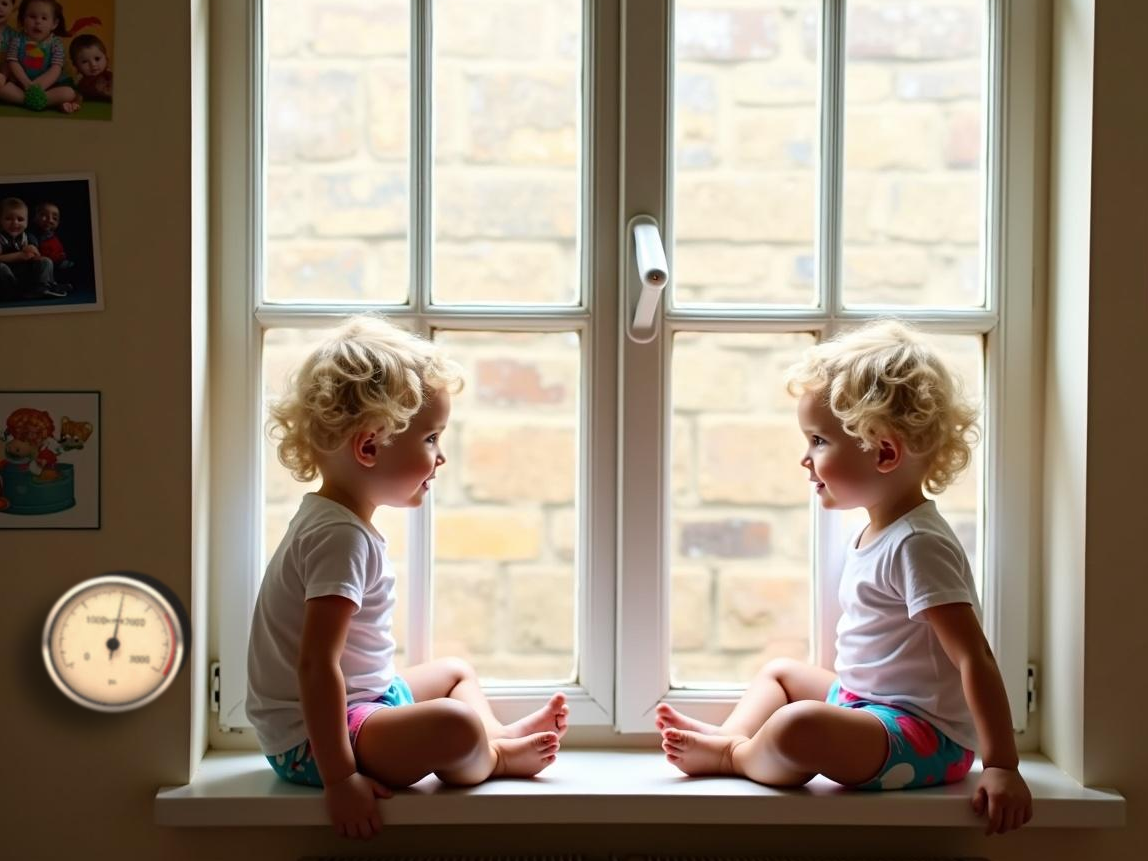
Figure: 1600 psi
